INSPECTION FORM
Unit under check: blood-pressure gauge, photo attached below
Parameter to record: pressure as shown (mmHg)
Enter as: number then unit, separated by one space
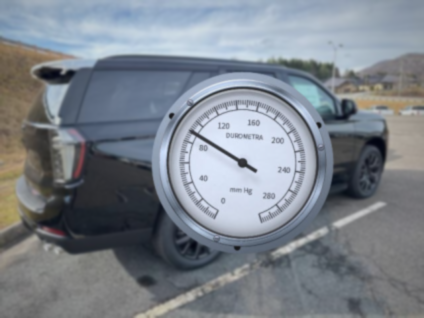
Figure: 90 mmHg
